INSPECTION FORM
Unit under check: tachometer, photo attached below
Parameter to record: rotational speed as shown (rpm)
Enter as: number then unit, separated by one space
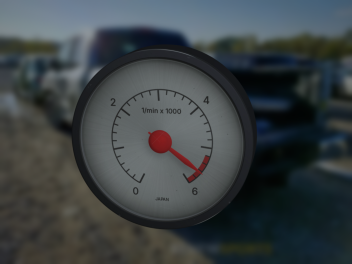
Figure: 5600 rpm
